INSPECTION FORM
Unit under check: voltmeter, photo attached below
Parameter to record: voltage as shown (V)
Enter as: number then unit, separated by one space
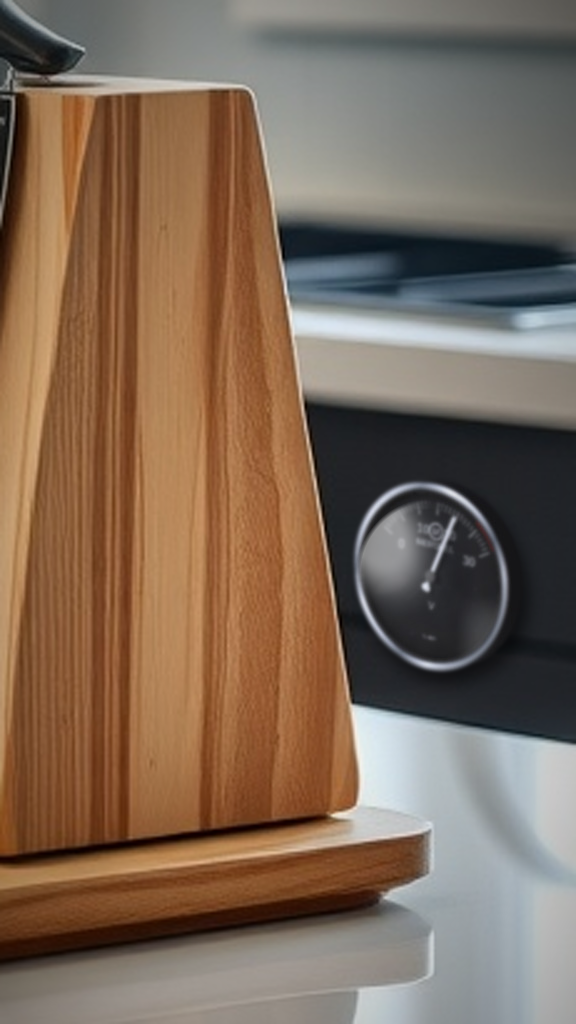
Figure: 20 V
